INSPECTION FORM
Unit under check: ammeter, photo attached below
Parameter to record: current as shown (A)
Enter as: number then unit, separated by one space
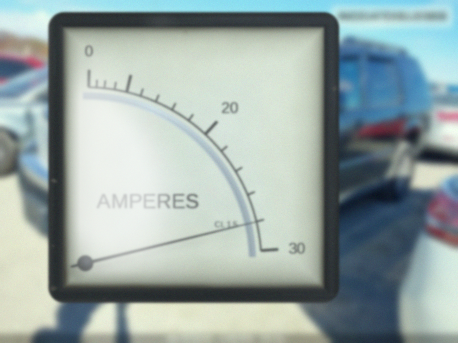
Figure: 28 A
